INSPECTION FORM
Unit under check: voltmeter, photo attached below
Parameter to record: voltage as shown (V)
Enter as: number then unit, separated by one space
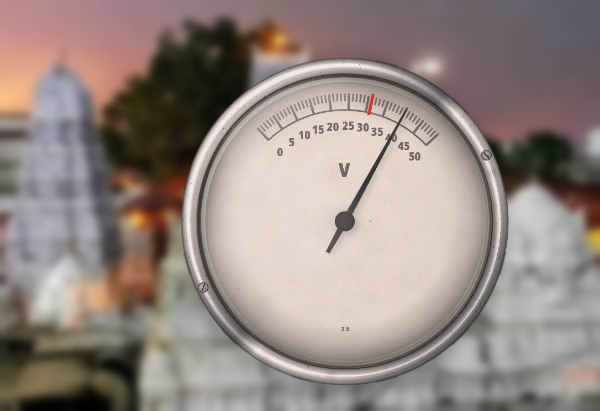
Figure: 40 V
